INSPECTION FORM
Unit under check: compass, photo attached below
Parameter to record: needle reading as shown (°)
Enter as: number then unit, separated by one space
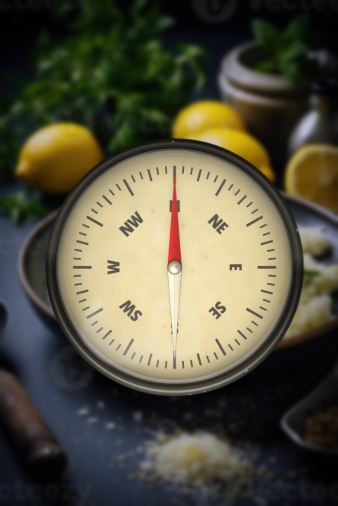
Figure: 0 °
